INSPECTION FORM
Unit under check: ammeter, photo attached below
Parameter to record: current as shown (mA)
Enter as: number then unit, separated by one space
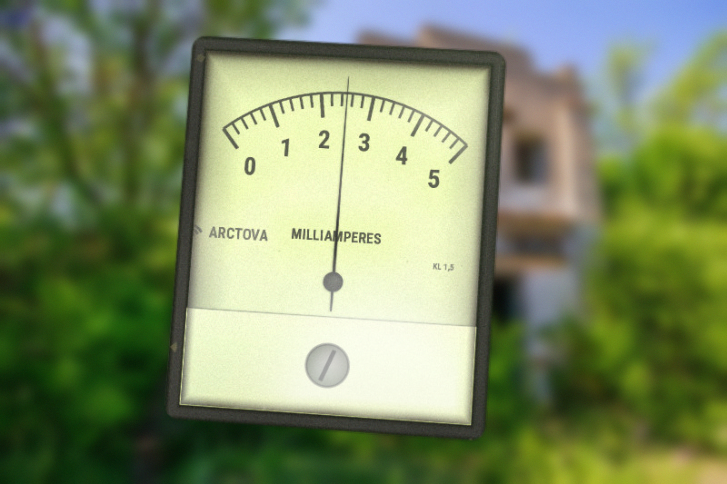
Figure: 2.5 mA
